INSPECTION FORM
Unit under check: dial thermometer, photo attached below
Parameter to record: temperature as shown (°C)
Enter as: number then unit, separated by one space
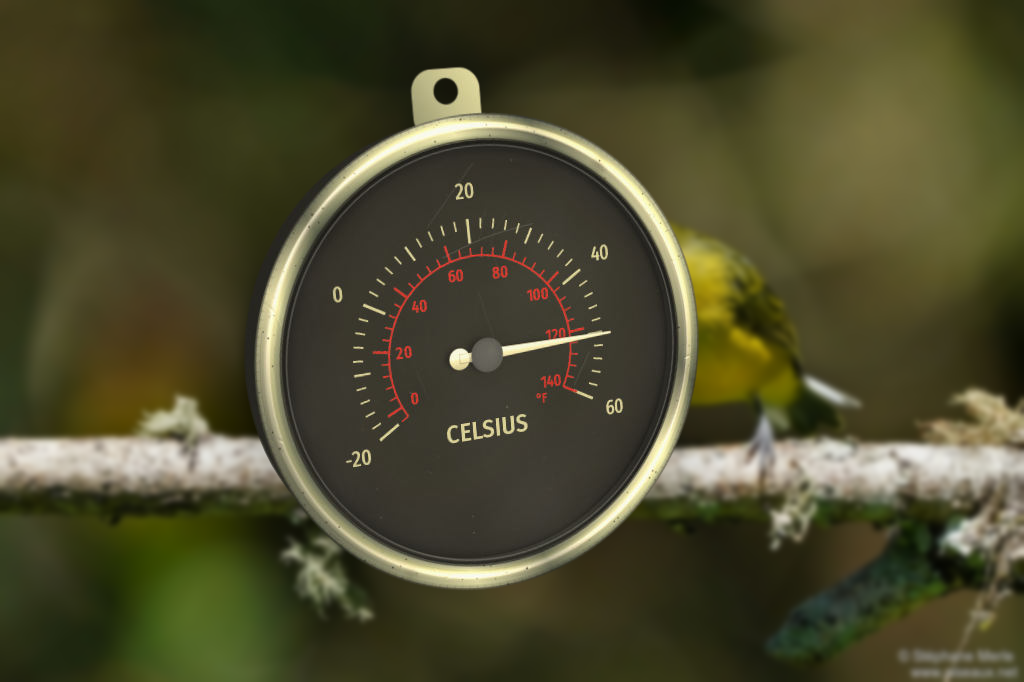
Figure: 50 °C
